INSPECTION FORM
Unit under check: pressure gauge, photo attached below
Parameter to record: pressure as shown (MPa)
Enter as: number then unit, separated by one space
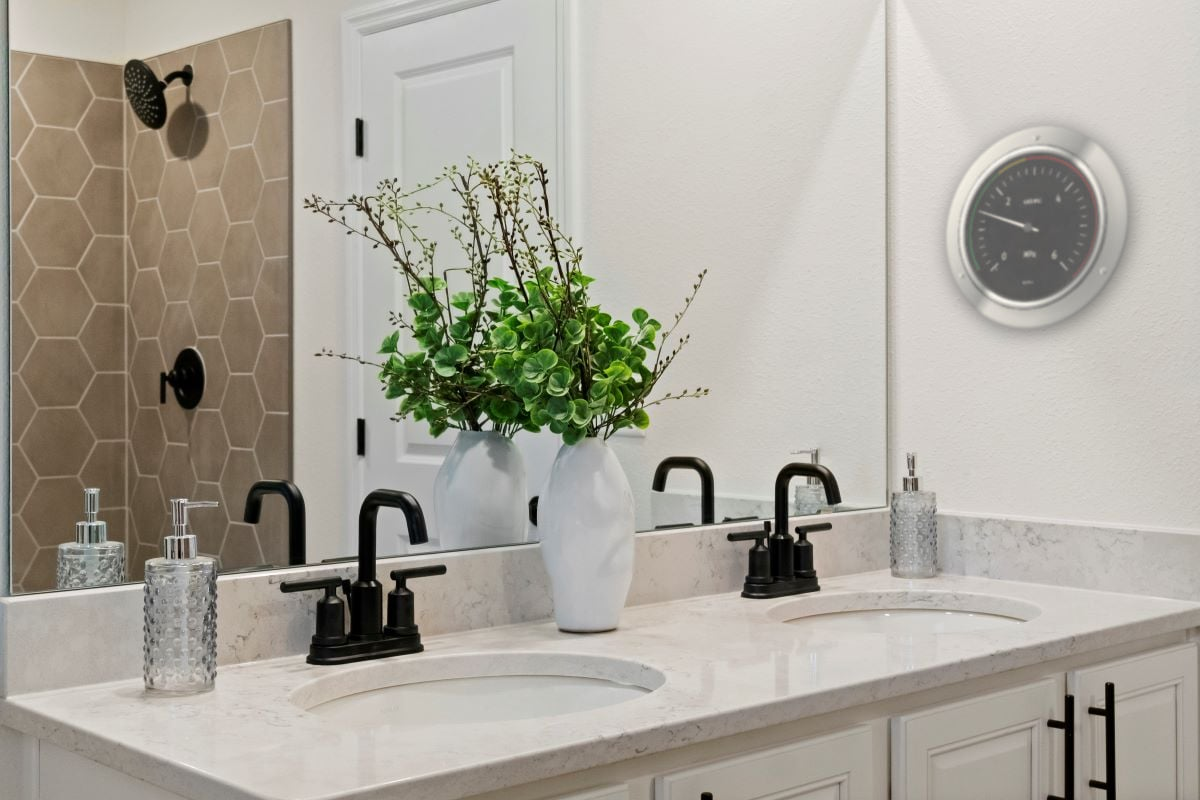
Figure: 1.4 MPa
